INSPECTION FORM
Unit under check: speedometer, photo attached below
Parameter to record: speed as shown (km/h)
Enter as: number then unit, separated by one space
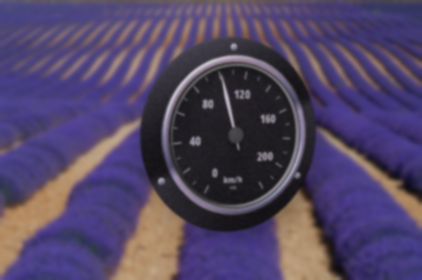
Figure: 100 km/h
